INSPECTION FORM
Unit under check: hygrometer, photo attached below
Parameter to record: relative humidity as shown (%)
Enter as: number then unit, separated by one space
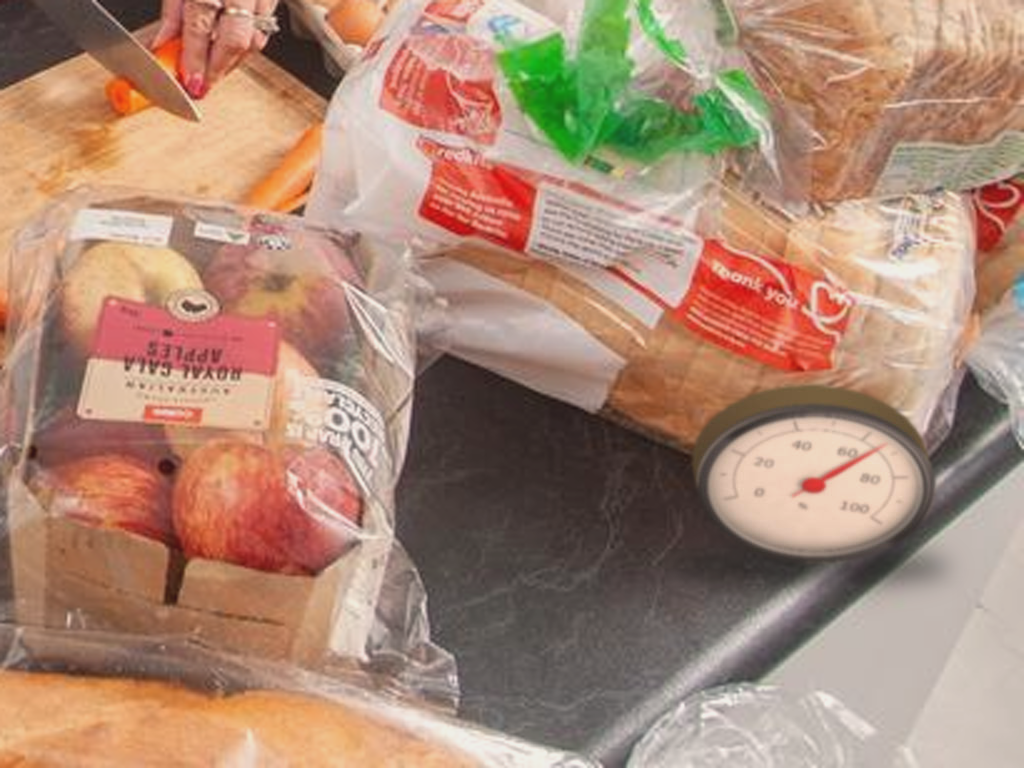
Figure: 65 %
